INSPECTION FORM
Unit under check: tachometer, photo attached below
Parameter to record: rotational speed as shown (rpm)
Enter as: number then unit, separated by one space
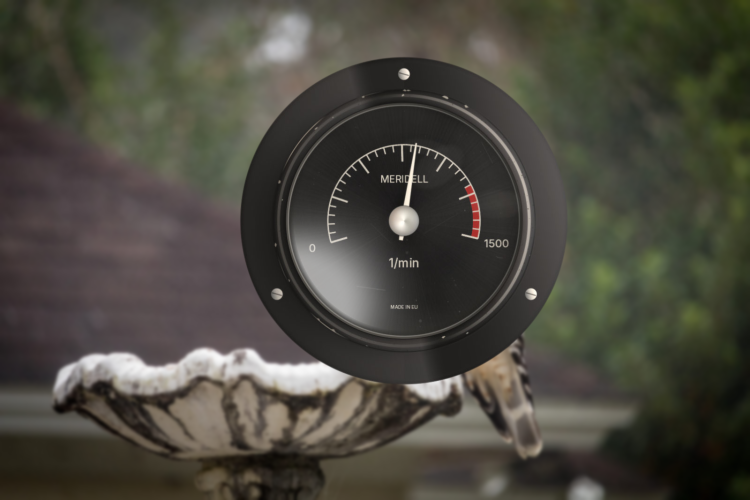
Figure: 825 rpm
